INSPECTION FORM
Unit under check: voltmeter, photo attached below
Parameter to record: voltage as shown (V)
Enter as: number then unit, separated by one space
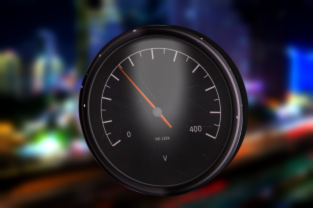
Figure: 140 V
